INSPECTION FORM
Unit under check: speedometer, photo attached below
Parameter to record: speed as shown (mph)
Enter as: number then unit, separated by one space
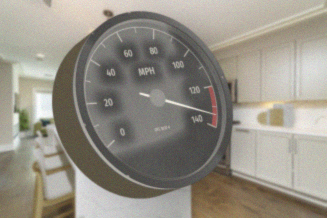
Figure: 135 mph
